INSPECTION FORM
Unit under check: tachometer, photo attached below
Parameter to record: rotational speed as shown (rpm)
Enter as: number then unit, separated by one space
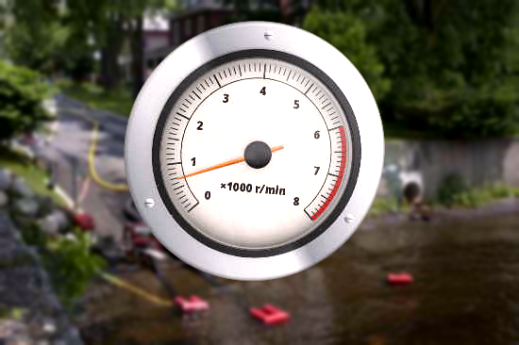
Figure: 700 rpm
